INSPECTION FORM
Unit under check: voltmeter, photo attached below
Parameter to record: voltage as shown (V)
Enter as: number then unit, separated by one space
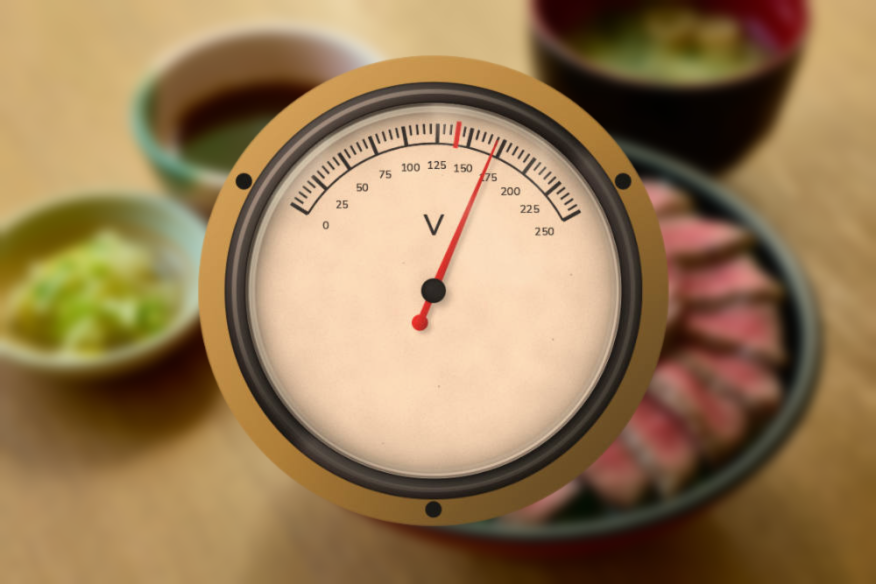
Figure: 170 V
